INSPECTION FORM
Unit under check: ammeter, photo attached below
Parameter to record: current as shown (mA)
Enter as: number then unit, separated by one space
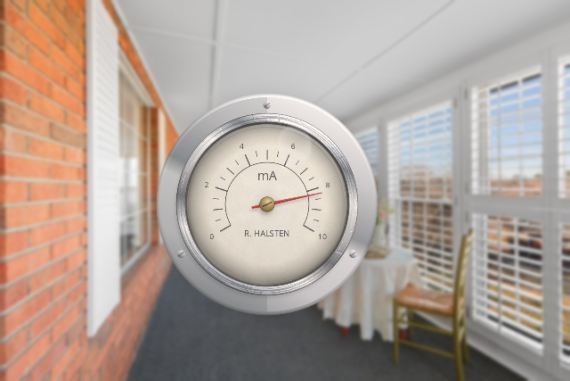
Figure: 8.25 mA
